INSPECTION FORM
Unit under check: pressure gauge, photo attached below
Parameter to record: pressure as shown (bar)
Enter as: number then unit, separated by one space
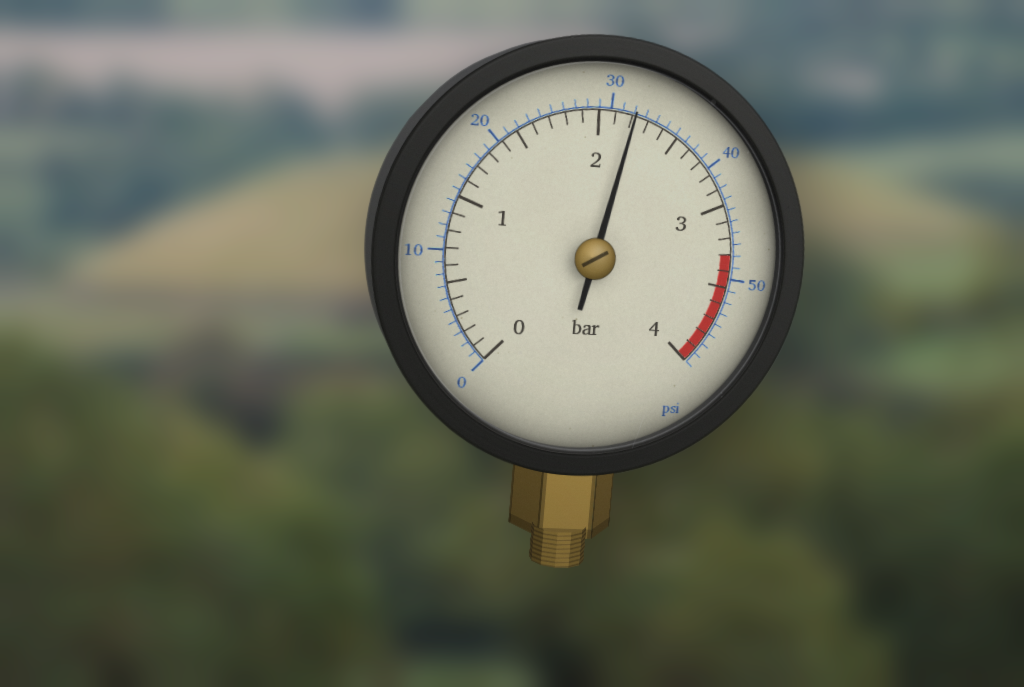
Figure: 2.2 bar
